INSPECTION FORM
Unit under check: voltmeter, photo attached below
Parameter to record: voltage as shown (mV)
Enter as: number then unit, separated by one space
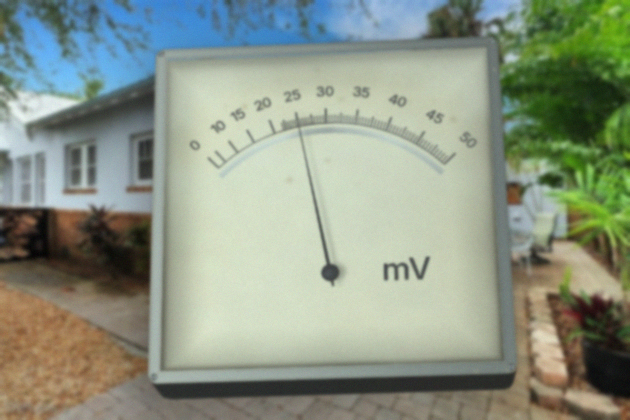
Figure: 25 mV
